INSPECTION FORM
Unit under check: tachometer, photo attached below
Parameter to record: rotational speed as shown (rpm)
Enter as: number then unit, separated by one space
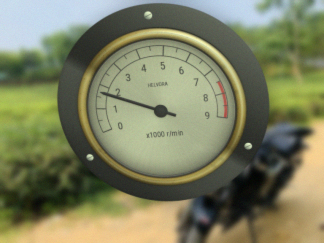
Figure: 1750 rpm
